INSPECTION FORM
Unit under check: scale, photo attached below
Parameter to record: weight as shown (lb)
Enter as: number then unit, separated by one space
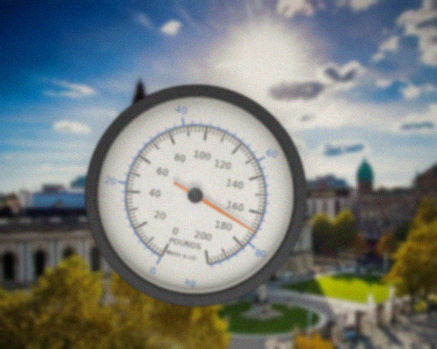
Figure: 170 lb
